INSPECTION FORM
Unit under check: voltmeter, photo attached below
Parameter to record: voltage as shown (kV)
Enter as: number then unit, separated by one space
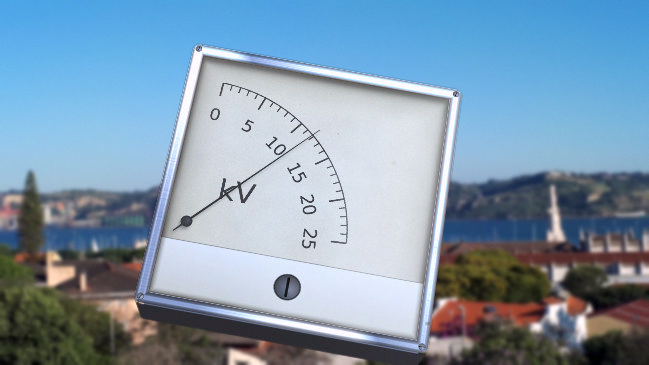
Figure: 12 kV
